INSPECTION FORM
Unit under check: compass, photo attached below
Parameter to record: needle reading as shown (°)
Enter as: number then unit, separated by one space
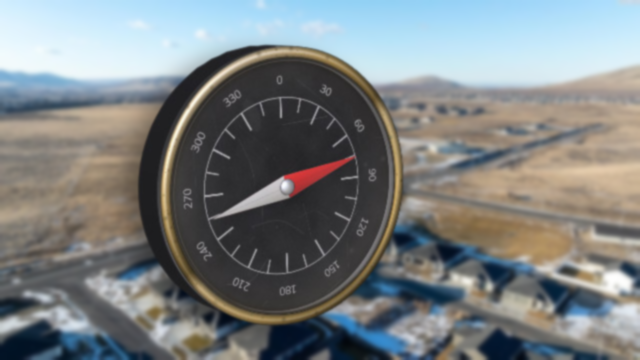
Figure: 75 °
